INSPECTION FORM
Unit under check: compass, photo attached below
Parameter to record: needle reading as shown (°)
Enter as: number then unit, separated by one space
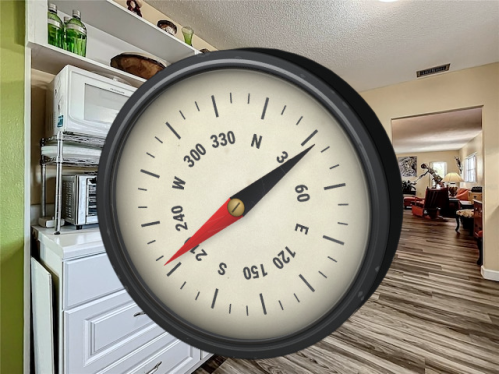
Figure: 215 °
